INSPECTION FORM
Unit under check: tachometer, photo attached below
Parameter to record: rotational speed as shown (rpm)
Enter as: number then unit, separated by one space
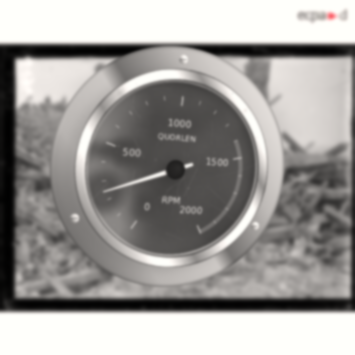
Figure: 250 rpm
